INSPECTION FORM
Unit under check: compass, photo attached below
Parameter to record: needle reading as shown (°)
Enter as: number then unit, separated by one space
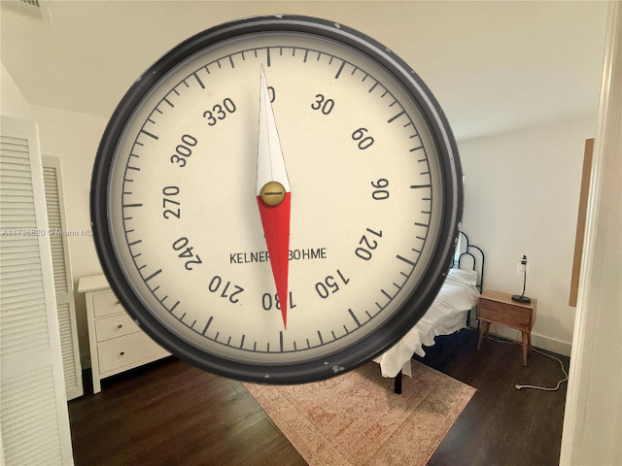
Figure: 177.5 °
